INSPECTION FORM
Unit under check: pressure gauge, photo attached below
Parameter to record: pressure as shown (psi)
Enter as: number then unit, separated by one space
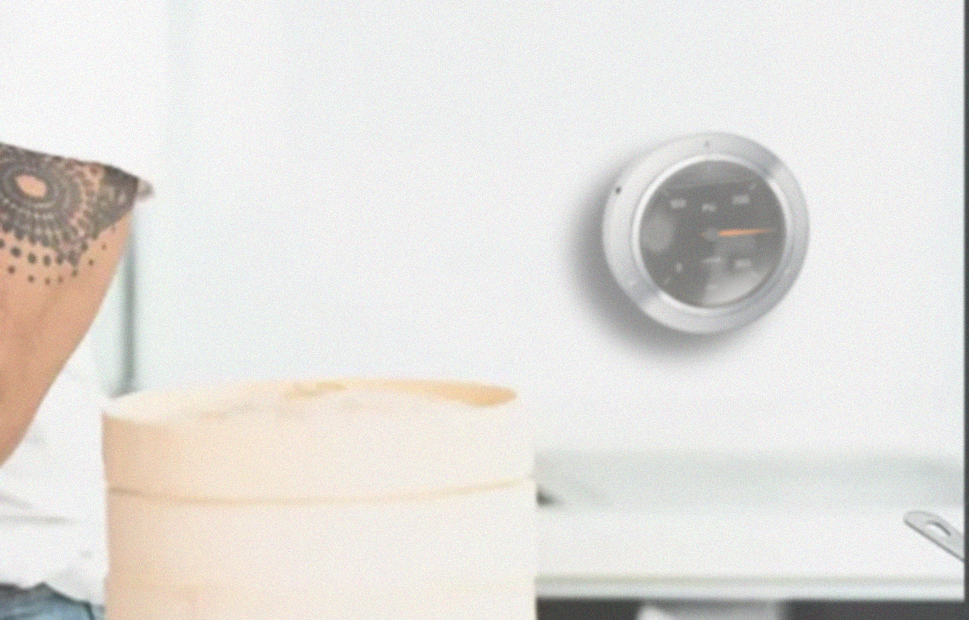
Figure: 250 psi
